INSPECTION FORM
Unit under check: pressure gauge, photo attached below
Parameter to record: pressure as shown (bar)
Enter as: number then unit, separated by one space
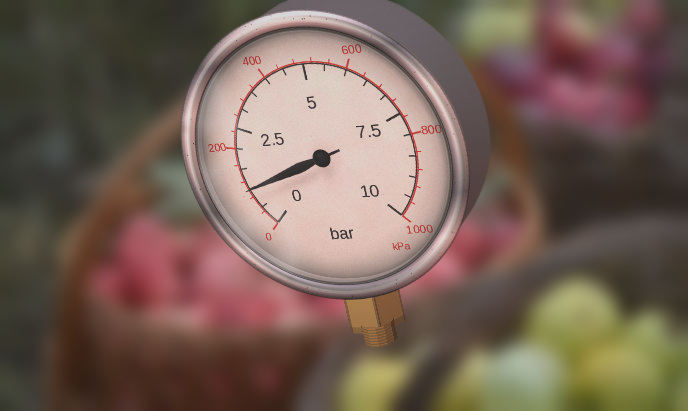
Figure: 1 bar
